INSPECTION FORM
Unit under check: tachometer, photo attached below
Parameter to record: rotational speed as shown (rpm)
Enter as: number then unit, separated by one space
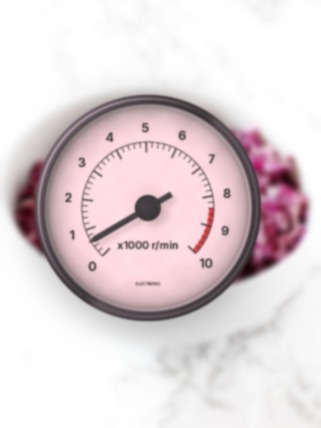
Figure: 600 rpm
